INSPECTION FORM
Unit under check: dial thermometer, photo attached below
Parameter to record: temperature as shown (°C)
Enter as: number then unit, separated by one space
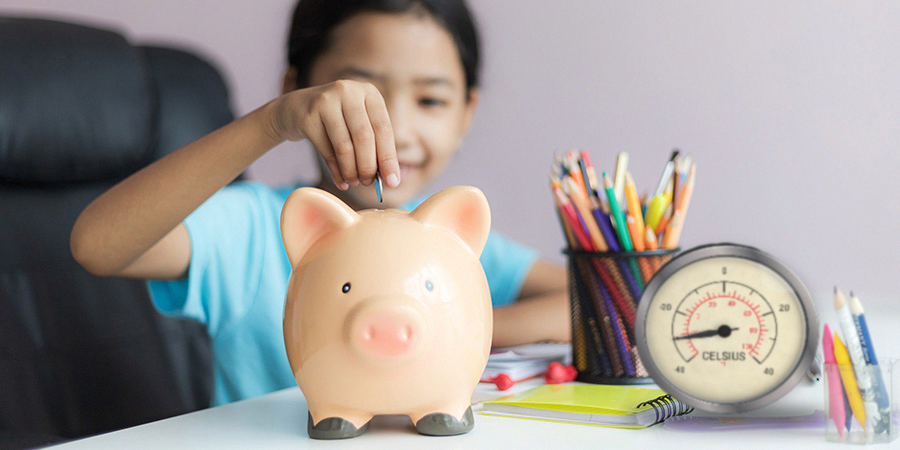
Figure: -30 °C
